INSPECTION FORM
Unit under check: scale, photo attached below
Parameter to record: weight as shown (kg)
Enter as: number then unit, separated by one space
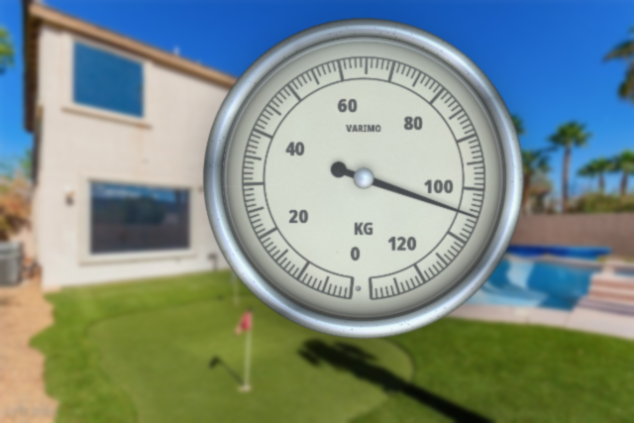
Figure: 105 kg
